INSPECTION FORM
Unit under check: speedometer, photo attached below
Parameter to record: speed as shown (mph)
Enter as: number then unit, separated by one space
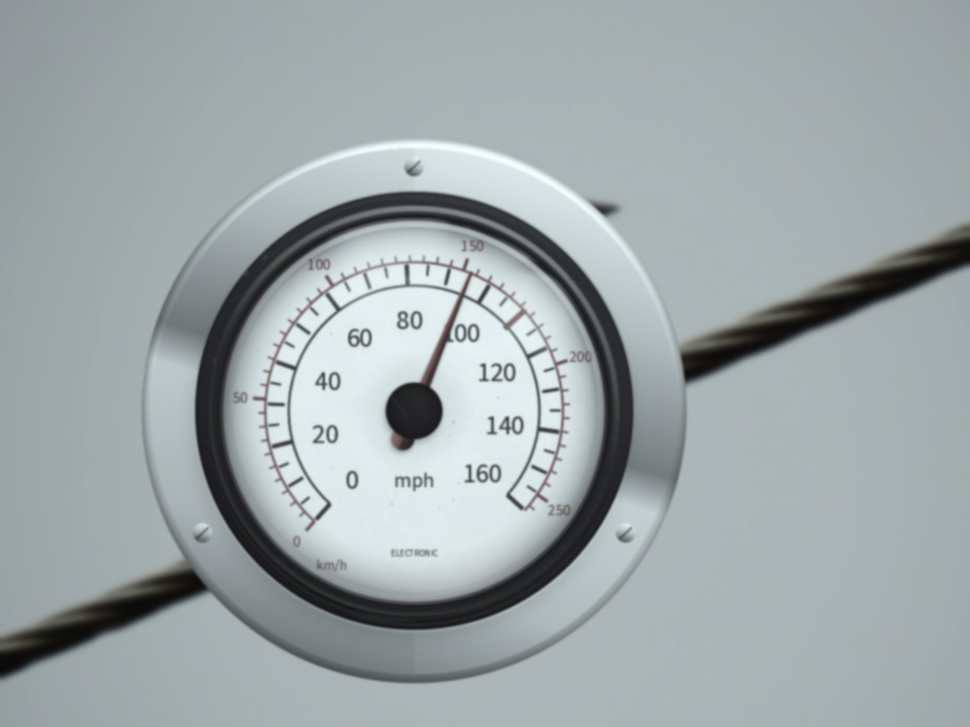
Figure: 95 mph
